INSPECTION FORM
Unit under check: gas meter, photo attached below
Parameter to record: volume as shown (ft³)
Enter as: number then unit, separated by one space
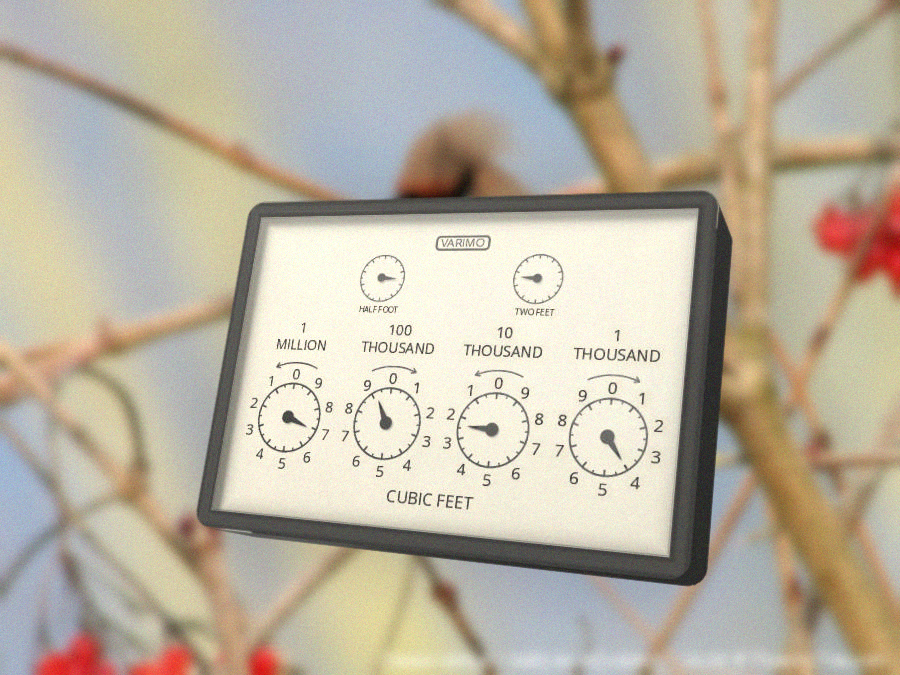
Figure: 692400 ft³
